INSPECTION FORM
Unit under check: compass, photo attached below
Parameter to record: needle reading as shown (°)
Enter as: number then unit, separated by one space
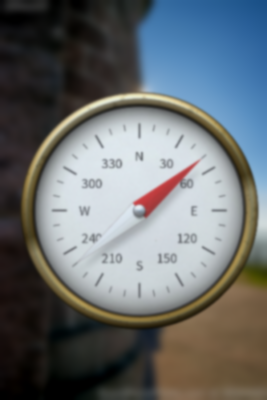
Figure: 50 °
